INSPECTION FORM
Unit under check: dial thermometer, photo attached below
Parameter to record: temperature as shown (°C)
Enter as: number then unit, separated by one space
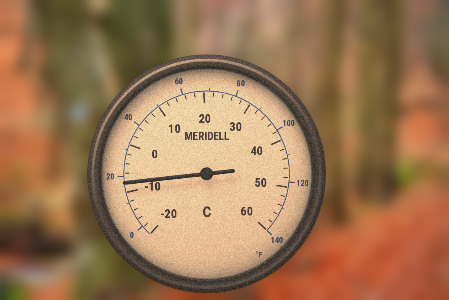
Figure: -8 °C
